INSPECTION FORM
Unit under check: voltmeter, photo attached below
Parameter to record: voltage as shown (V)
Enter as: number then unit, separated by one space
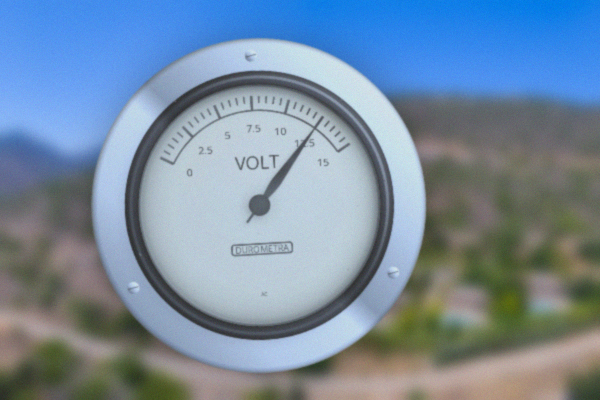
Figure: 12.5 V
